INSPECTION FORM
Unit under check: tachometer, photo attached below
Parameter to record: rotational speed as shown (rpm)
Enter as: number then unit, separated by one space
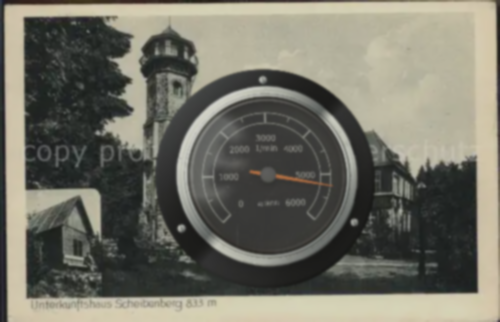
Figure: 5250 rpm
